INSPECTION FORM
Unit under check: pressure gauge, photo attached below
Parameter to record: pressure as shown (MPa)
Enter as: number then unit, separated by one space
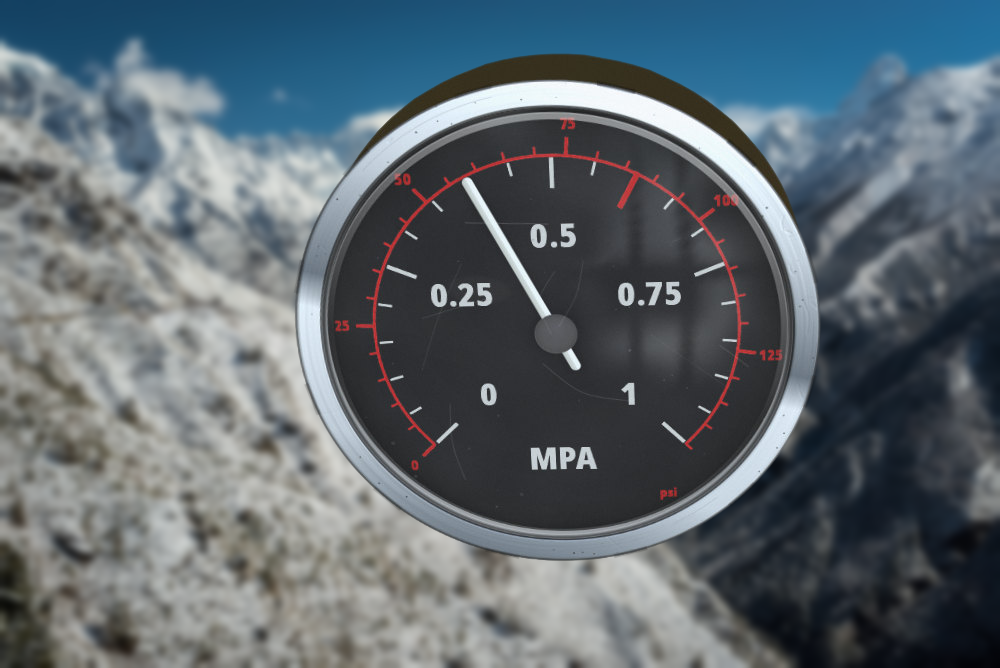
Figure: 0.4 MPa
